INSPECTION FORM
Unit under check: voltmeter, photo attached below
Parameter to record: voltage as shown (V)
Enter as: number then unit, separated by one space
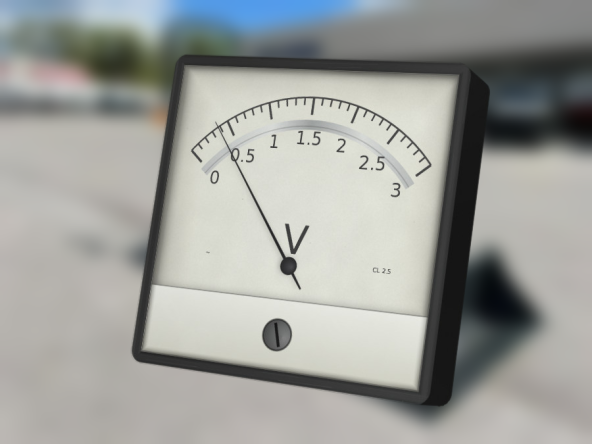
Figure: 0.4 V
